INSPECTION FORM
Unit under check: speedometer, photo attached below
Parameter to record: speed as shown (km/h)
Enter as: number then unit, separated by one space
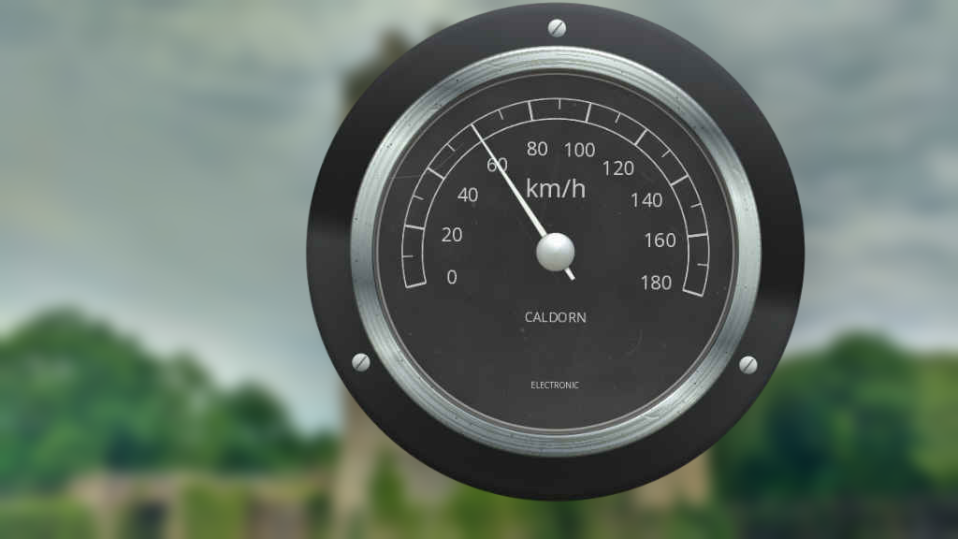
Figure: 60 km/h
